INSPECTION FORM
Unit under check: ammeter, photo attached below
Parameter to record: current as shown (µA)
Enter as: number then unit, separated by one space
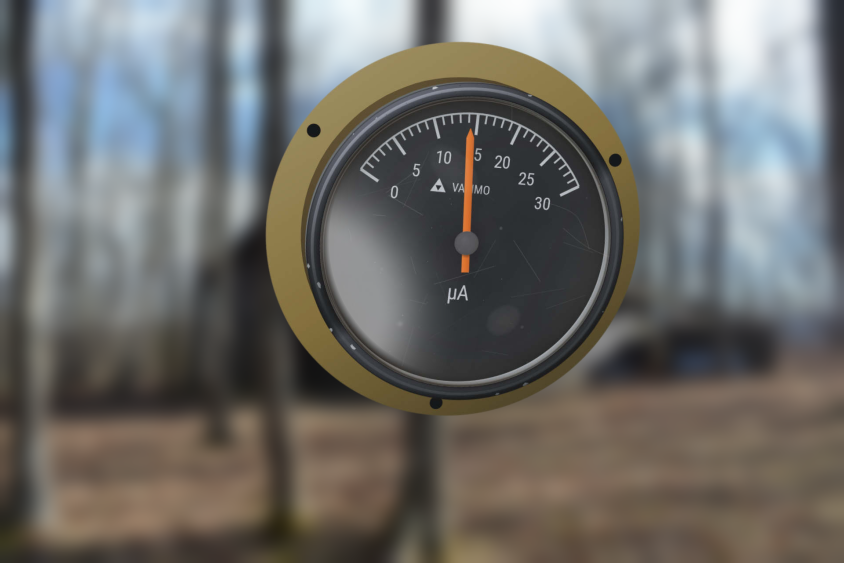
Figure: 14 µA
